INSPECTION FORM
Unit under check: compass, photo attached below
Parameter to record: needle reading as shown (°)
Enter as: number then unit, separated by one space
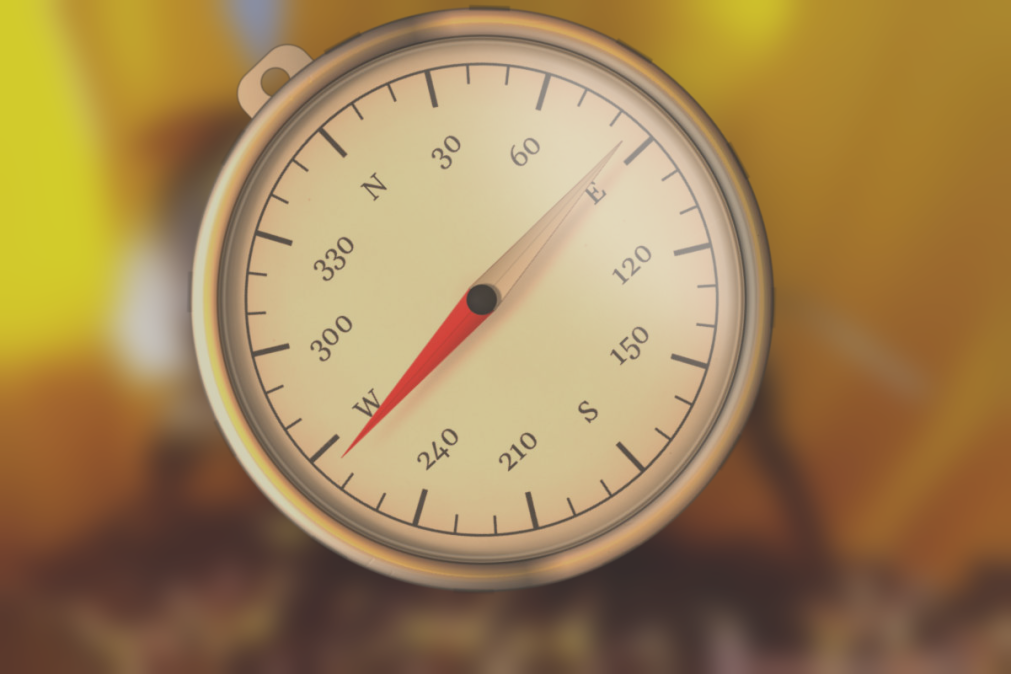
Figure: 265 °
